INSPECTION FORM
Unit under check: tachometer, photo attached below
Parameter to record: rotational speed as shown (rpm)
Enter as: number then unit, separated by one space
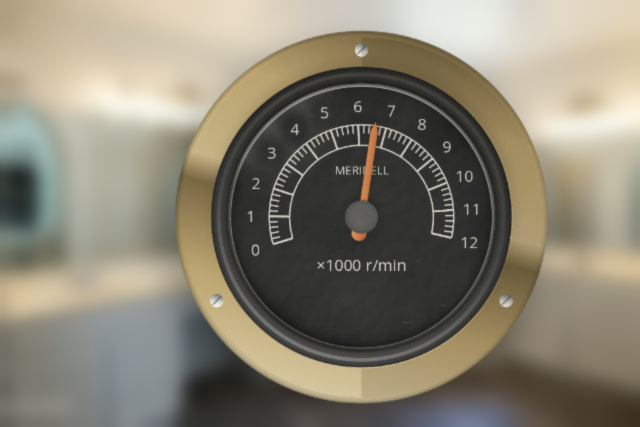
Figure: 6600 rpm
